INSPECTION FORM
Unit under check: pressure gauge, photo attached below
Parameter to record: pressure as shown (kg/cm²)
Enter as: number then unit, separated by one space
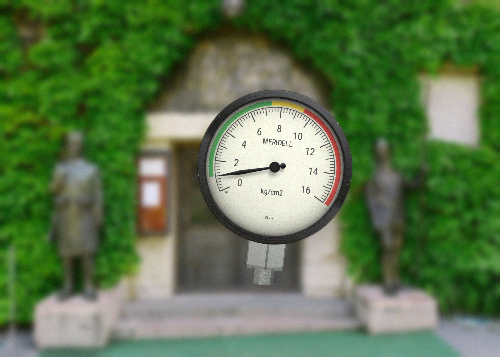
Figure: 1 kg/cm²
